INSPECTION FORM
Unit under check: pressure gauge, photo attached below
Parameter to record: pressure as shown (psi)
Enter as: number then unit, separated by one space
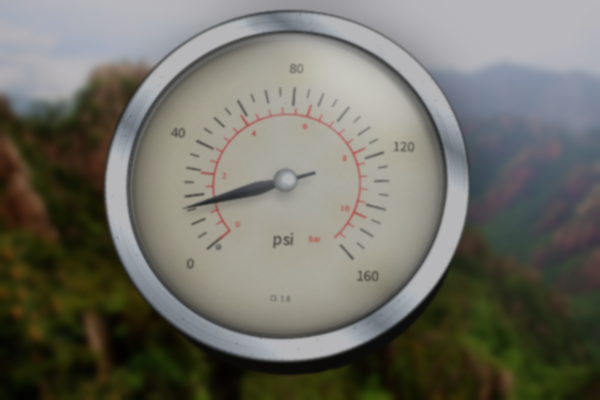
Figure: 15 psi
